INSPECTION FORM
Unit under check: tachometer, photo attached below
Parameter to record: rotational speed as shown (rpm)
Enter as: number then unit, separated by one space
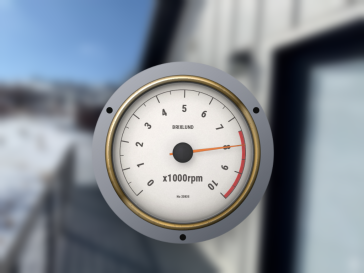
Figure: 8000 rpm
